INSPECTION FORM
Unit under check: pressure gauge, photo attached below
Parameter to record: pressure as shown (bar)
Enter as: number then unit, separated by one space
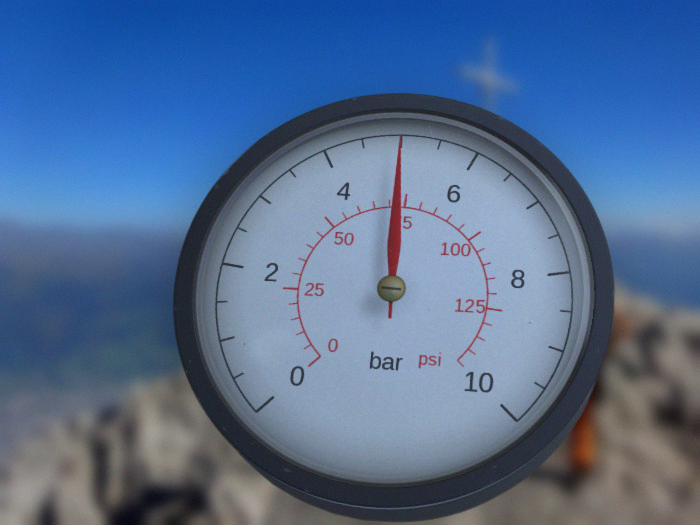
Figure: 5 bar
